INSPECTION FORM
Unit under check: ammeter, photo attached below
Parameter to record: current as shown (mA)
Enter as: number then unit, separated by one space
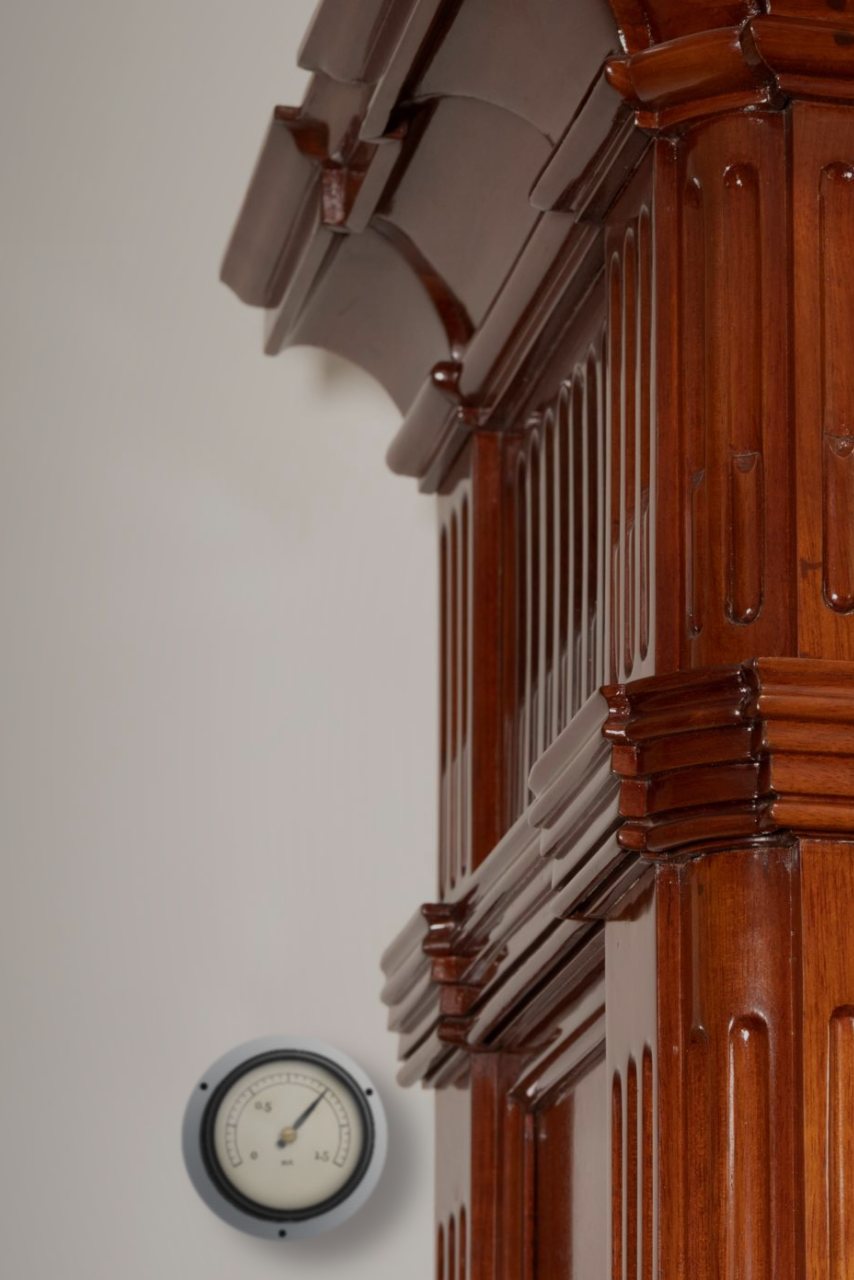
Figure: 1 mA
